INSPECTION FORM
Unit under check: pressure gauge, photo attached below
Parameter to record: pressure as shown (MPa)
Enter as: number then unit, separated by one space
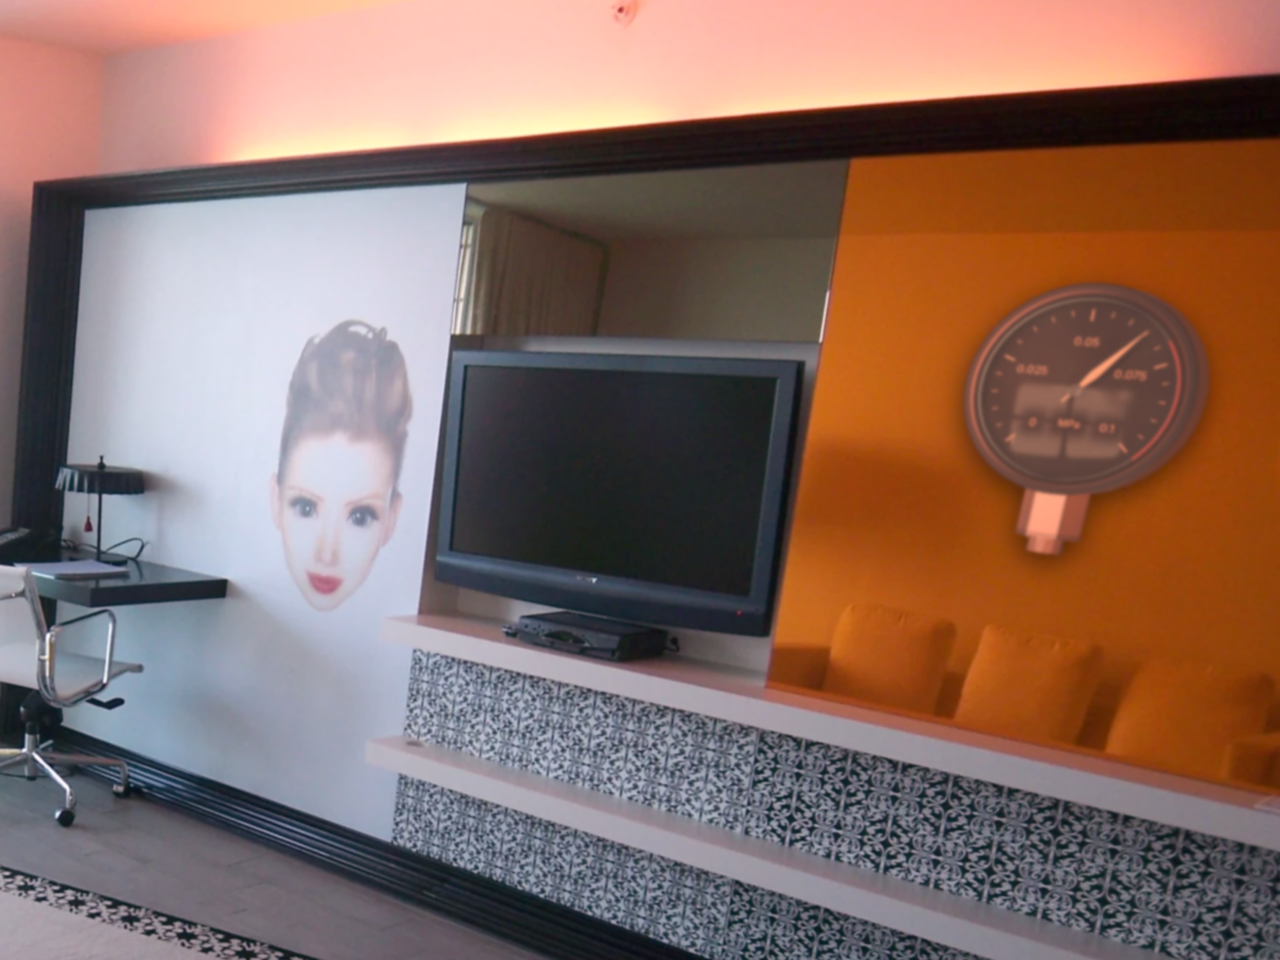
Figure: 0.065 MPa
